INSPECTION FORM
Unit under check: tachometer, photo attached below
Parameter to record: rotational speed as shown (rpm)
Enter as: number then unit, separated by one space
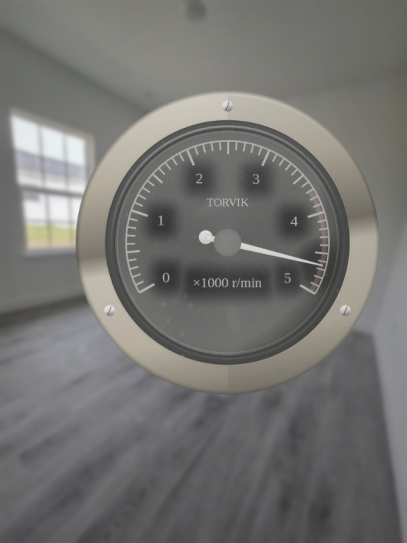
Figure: 4650 rpm
